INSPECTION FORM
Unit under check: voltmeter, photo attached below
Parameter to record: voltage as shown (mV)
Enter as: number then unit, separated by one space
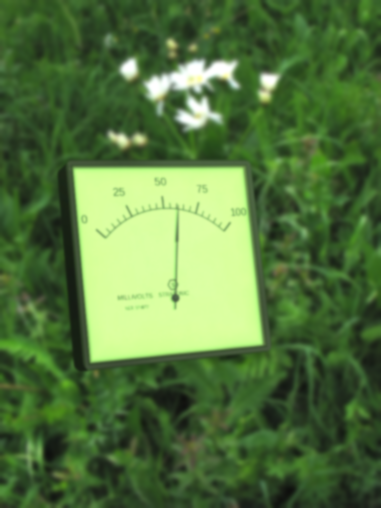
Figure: 60 mV
